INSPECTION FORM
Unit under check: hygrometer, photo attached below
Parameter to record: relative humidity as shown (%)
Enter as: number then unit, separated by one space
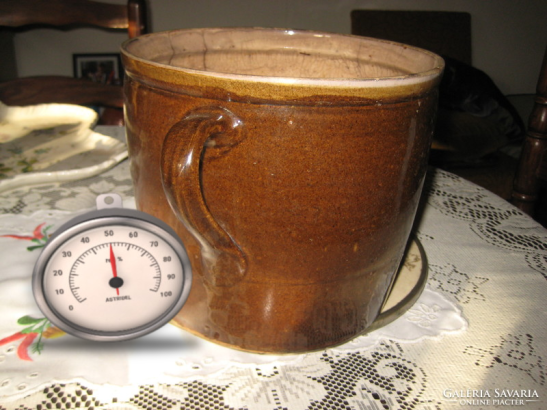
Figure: 50 %
